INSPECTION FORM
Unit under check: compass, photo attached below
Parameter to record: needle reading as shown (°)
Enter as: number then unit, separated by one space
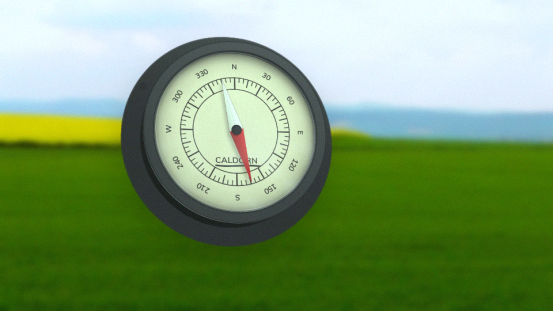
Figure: 165 °
